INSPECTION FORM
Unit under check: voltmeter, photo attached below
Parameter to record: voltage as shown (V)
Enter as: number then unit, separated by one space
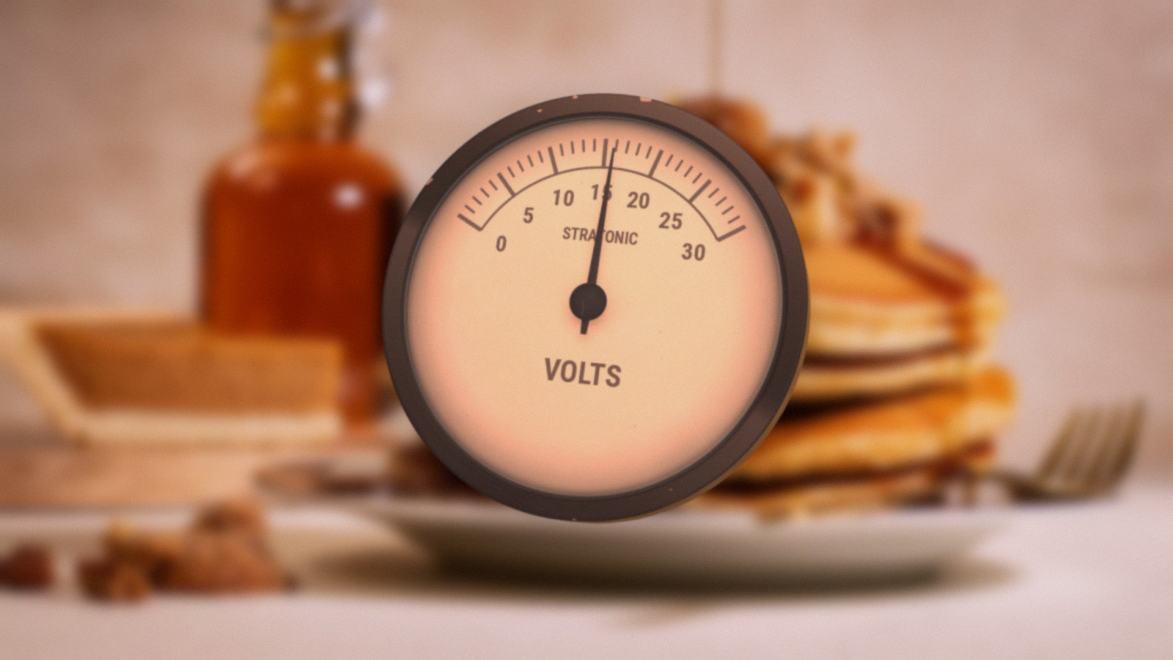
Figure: 16 V
